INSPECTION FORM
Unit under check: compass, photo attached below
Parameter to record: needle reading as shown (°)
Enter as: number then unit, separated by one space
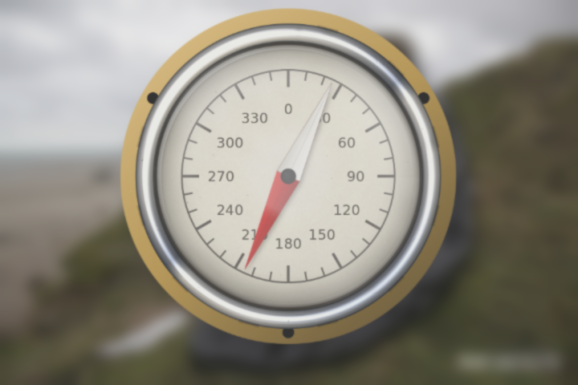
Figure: 205 °
